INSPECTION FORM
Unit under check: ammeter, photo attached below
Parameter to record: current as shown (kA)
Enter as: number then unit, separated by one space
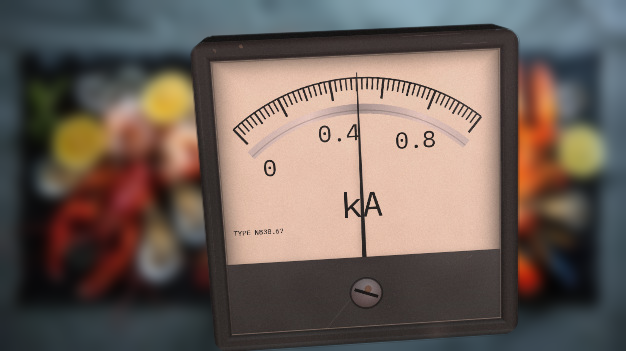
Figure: 0.5 kA
